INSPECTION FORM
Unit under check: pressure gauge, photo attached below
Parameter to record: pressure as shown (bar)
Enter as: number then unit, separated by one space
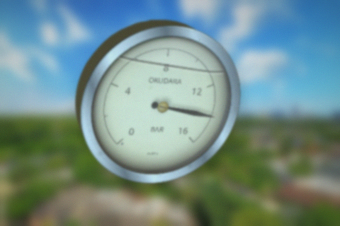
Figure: 14 bar
